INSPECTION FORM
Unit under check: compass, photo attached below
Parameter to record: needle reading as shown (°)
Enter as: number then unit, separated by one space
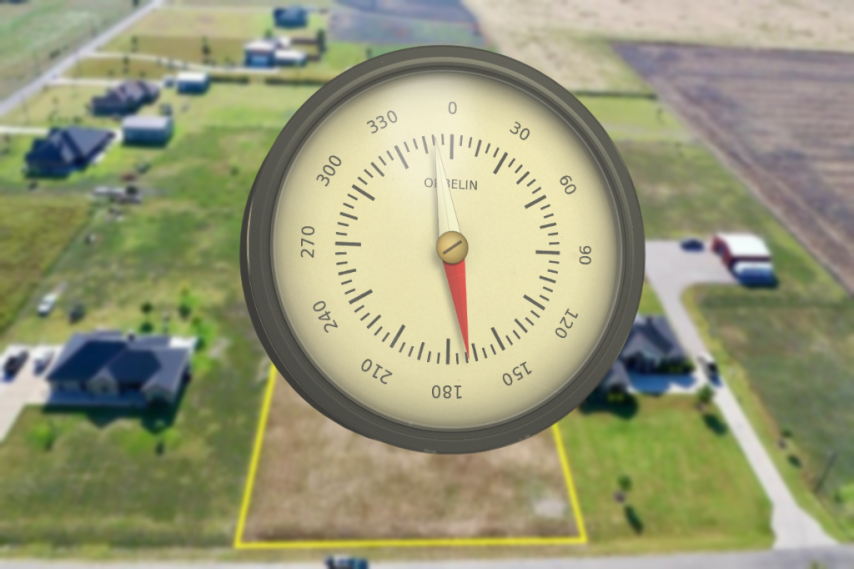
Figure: 170 °
